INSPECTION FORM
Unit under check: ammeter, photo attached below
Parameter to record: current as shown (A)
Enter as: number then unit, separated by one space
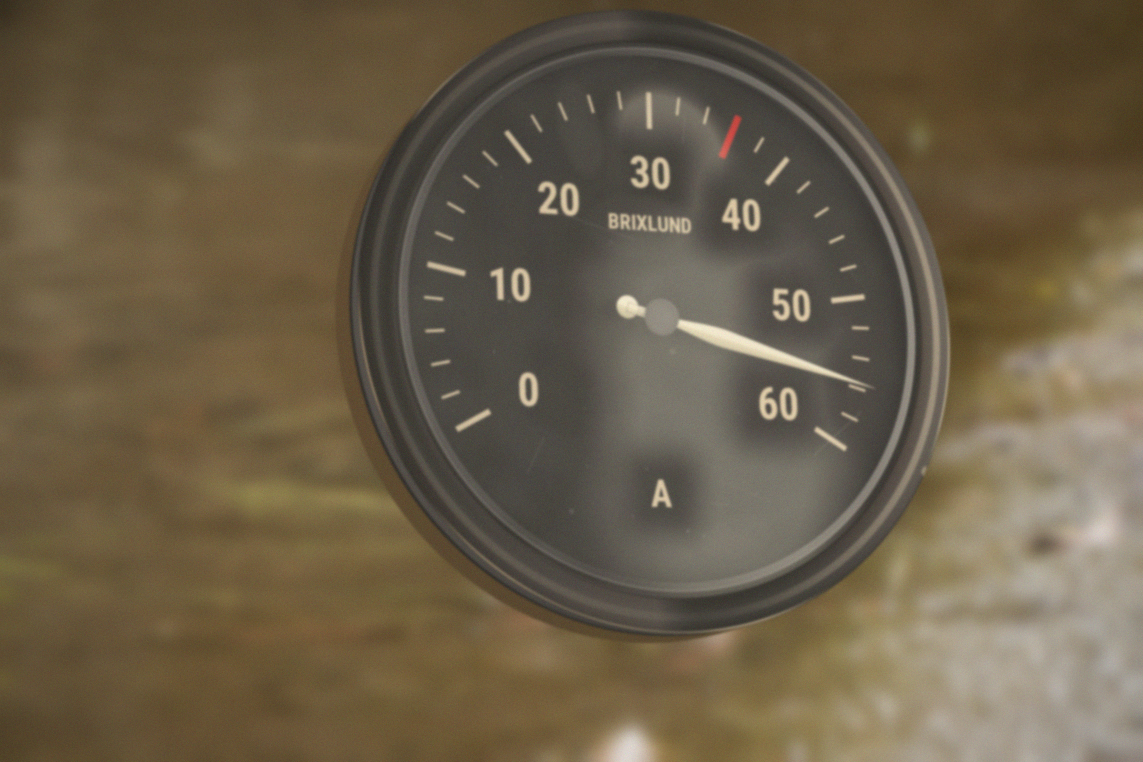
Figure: 56 A
